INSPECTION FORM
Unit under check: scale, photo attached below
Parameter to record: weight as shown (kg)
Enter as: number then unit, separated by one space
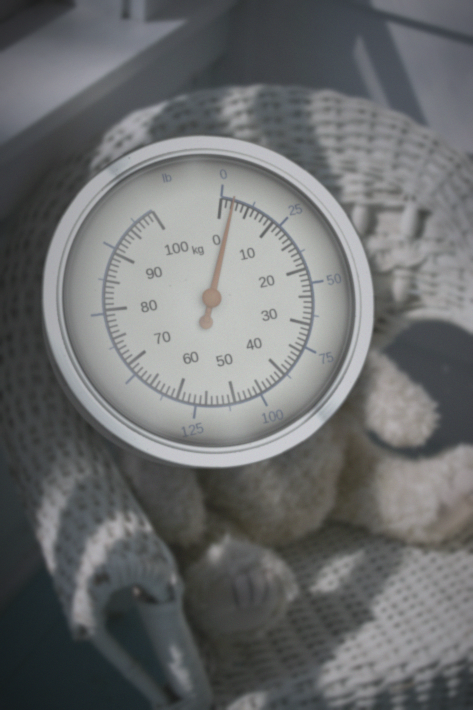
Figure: 2 kg
